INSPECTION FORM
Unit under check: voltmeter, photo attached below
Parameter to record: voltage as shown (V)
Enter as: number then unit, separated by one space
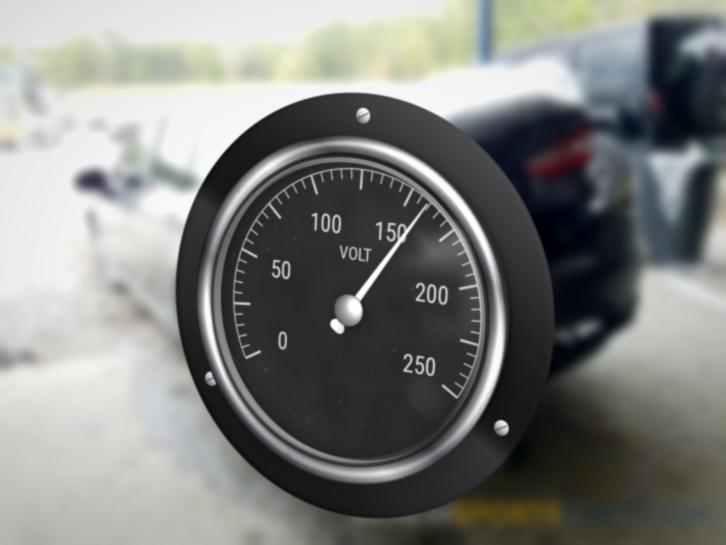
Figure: 160 V
